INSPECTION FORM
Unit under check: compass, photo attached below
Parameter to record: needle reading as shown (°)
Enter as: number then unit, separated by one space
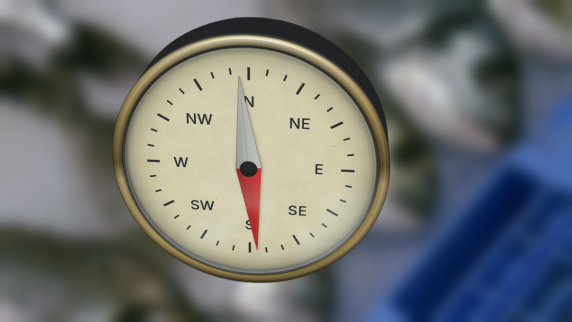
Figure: 175 °
